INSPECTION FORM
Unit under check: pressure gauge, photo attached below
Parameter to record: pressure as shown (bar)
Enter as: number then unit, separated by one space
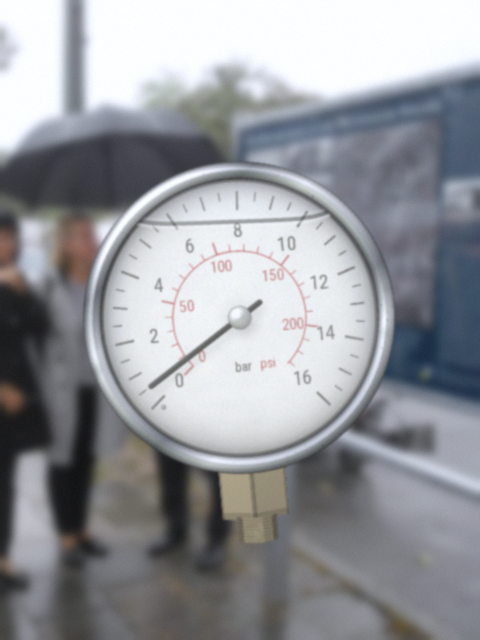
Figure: 0.5 bar
